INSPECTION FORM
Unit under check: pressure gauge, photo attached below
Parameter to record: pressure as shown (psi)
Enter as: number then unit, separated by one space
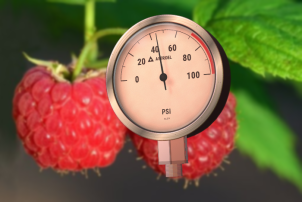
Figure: 45 psi
